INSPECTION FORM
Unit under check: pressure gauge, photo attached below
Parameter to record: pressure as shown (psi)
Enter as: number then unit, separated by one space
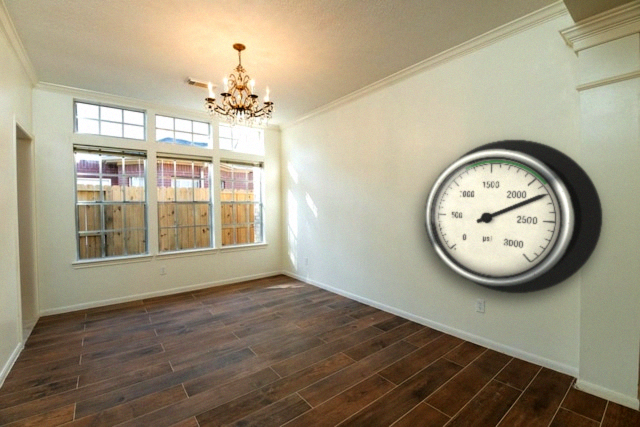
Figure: 2200 psi
